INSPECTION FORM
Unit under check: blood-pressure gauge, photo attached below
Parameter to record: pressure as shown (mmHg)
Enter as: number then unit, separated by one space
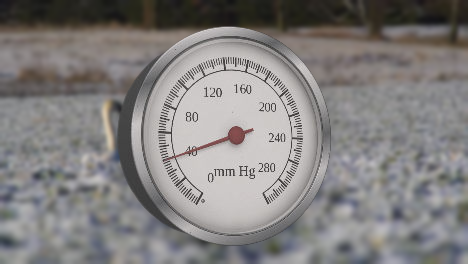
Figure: 40 mmHg
